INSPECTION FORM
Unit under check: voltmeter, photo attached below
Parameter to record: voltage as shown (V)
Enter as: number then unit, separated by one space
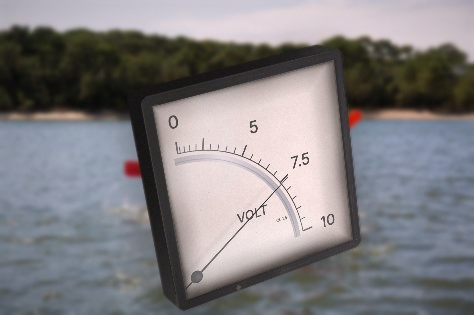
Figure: 7.5 V
